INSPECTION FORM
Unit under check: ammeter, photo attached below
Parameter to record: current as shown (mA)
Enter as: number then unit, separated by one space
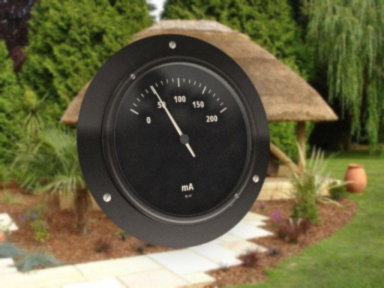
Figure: 50 mA
